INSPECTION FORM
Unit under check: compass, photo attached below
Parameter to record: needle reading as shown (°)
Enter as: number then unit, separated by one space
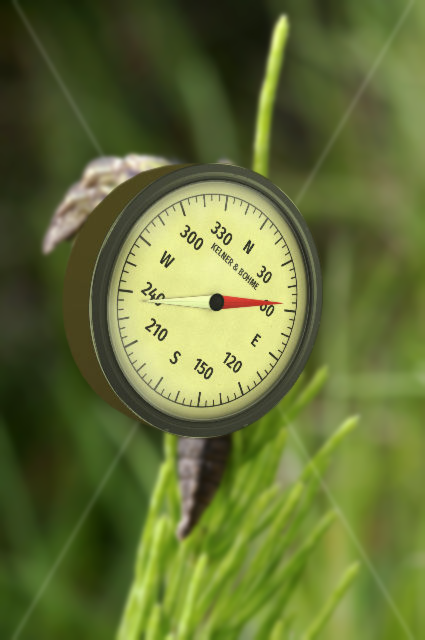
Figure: 55 °
